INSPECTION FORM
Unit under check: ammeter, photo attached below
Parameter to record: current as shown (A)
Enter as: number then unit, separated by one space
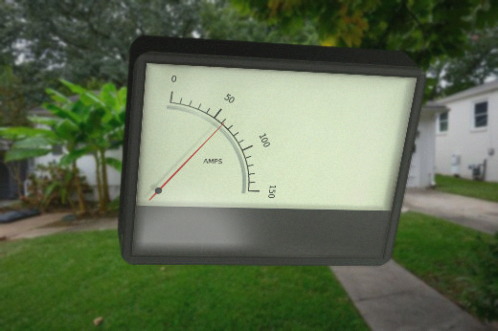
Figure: 60 A
